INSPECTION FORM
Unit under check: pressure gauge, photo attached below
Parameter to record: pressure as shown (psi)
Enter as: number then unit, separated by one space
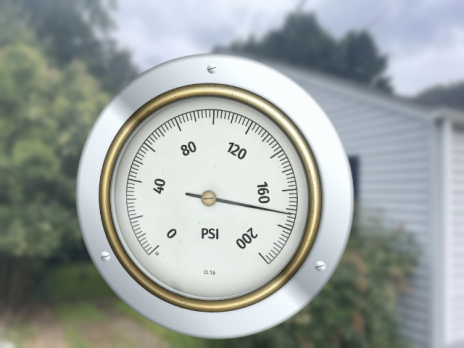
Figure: 172 psi
